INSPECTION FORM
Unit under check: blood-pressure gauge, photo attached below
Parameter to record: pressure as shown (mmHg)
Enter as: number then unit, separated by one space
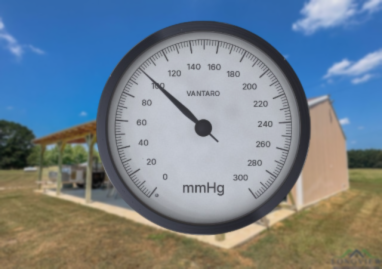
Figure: 100 mmHg
